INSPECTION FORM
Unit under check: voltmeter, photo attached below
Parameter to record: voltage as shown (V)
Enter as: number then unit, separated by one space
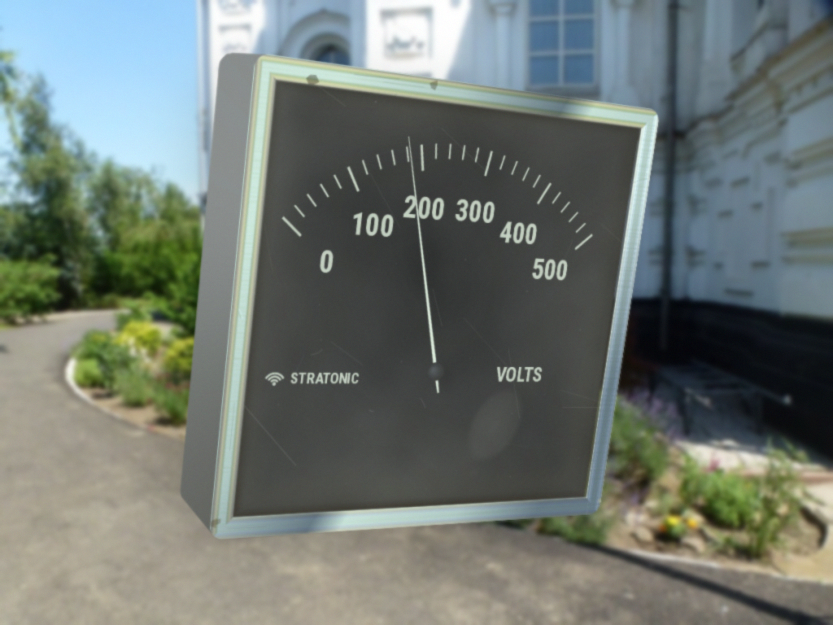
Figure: 180 V
